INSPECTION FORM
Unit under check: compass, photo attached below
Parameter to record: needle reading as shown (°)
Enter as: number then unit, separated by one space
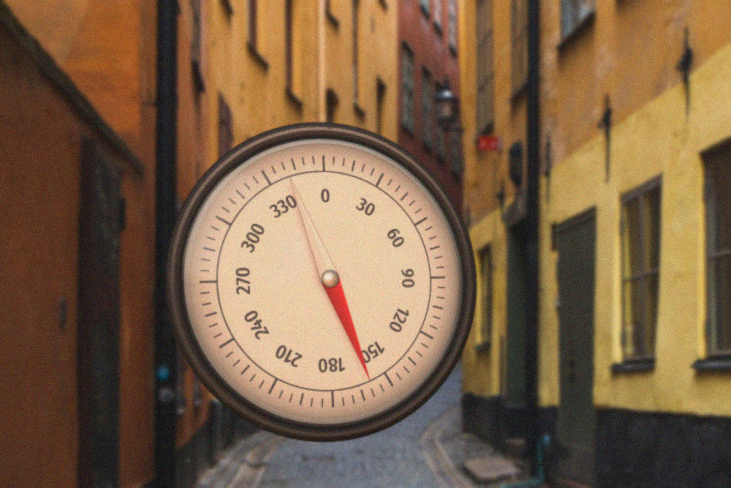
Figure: 160 °
